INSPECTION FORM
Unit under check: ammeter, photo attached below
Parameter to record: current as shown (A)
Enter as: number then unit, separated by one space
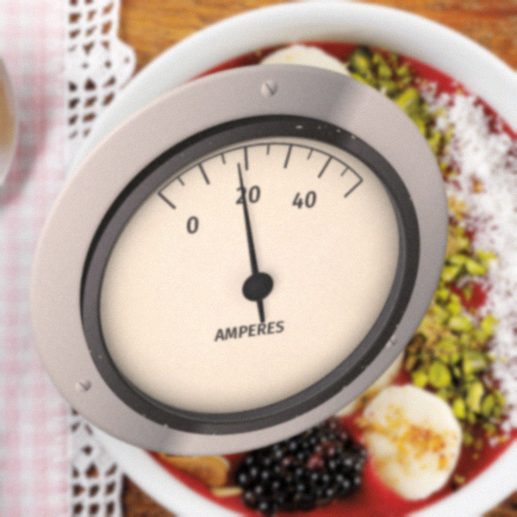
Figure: 17.5 A
